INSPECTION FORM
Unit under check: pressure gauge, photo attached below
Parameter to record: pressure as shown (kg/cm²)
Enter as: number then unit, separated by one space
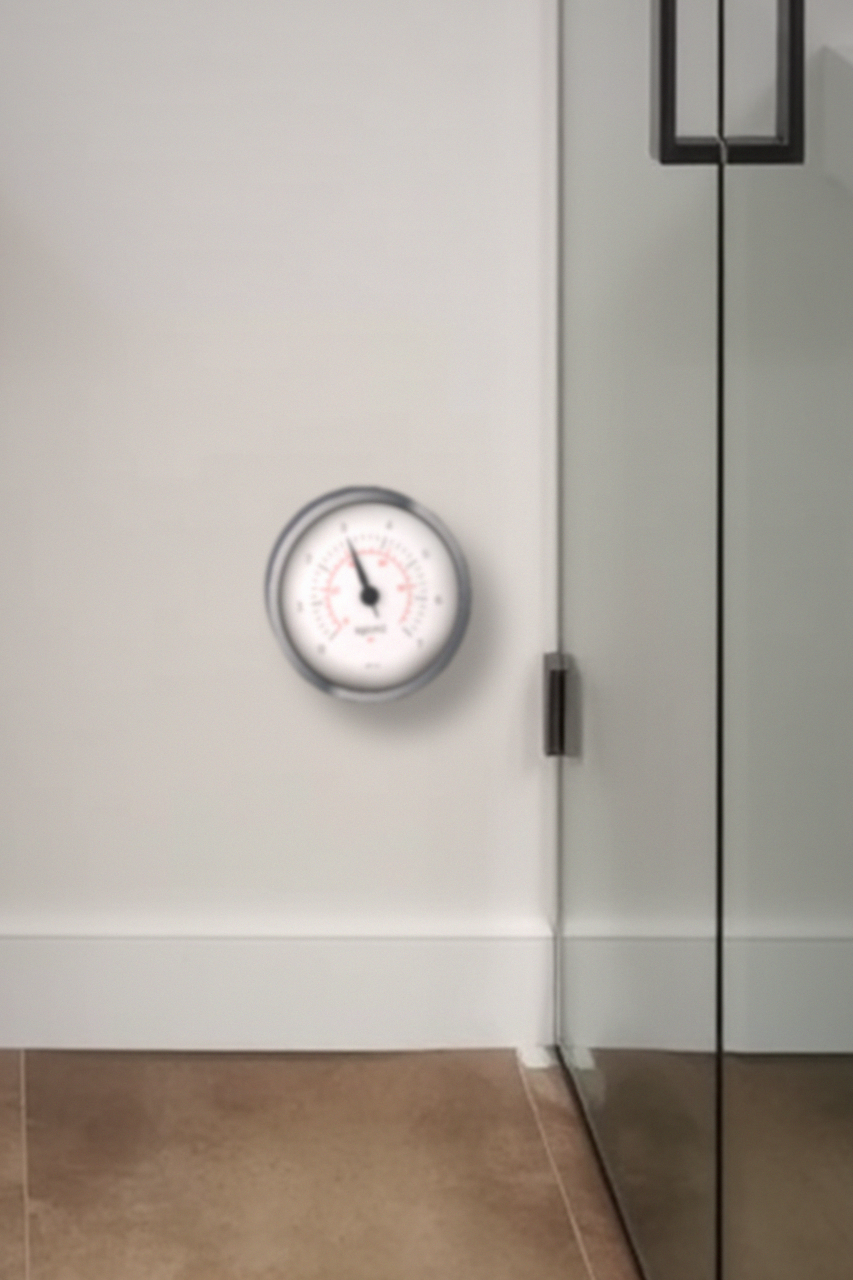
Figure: 3 kg/cm²
